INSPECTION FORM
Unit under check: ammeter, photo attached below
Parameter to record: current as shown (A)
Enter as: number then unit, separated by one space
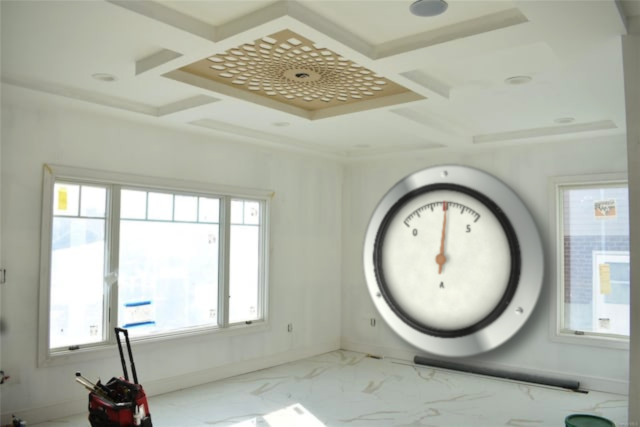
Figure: 3 A
